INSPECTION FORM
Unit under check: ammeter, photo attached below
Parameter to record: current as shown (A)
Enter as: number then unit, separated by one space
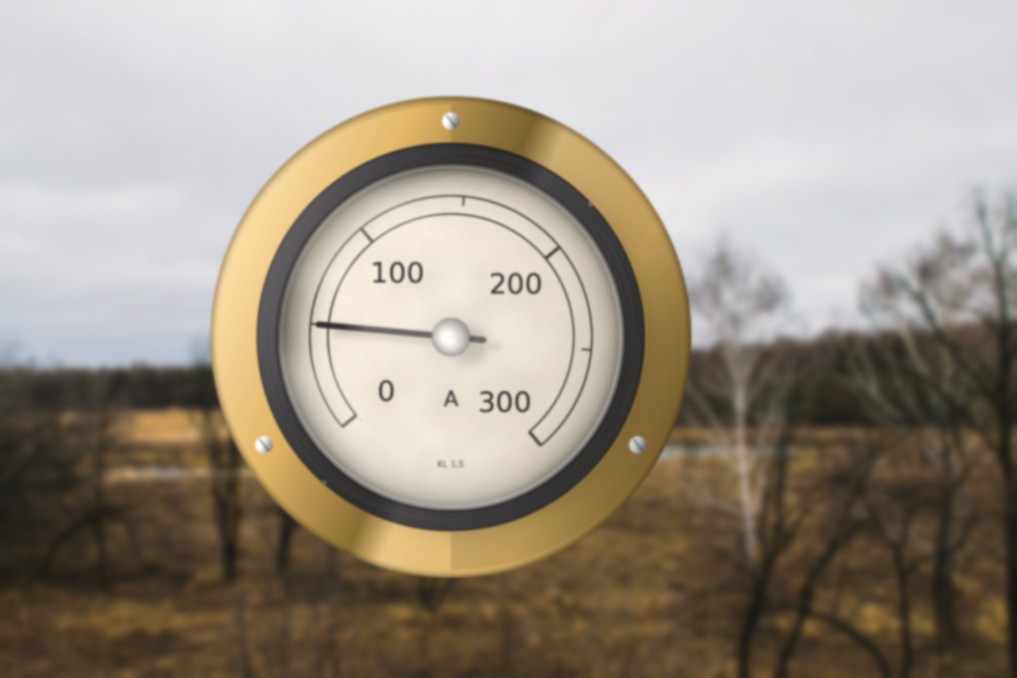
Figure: 50 A
